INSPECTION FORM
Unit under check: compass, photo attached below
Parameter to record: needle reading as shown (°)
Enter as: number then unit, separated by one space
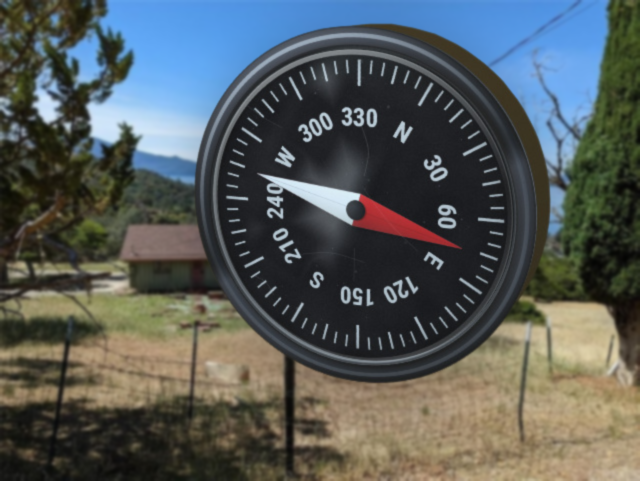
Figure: 75 °
